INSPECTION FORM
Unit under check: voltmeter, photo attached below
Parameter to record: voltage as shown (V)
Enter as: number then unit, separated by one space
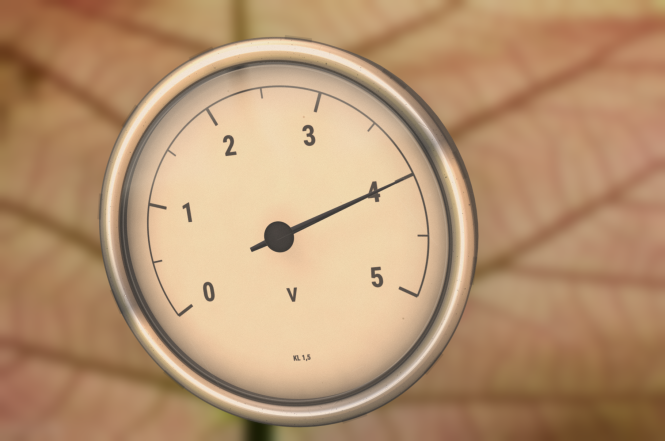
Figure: 4 V
